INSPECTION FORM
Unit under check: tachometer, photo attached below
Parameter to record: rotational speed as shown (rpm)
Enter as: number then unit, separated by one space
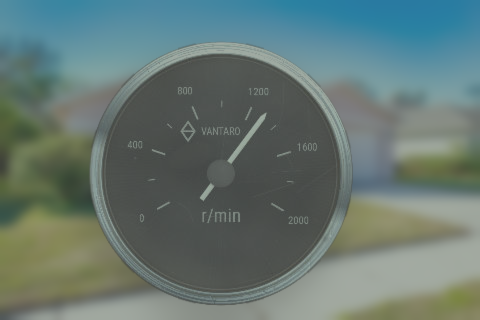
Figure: 1300 rpm
